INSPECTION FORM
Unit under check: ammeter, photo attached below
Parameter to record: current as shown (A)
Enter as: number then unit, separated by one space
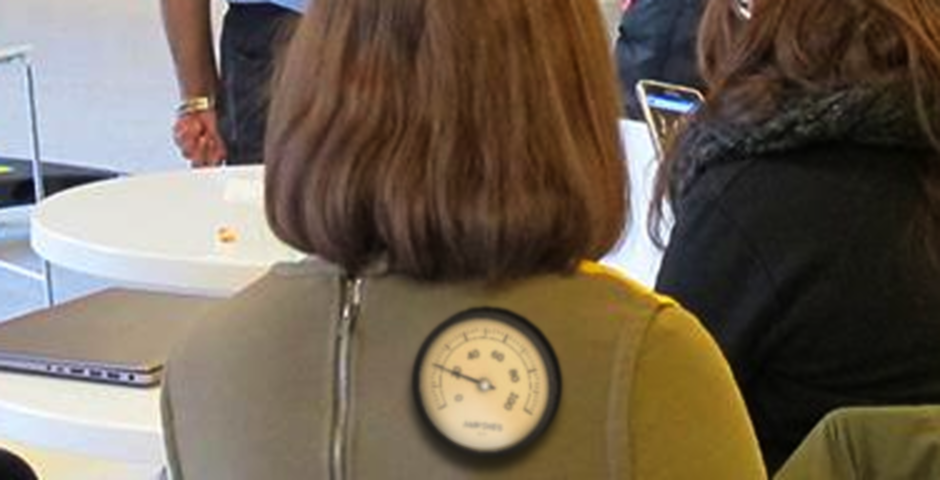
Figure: 20 A
